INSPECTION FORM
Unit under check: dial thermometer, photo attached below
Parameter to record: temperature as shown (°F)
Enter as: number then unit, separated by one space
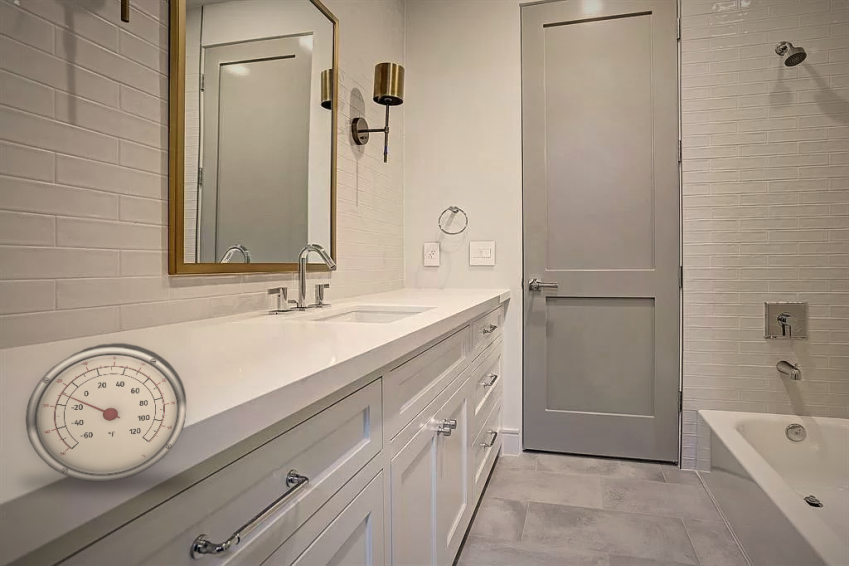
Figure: -10 °F
